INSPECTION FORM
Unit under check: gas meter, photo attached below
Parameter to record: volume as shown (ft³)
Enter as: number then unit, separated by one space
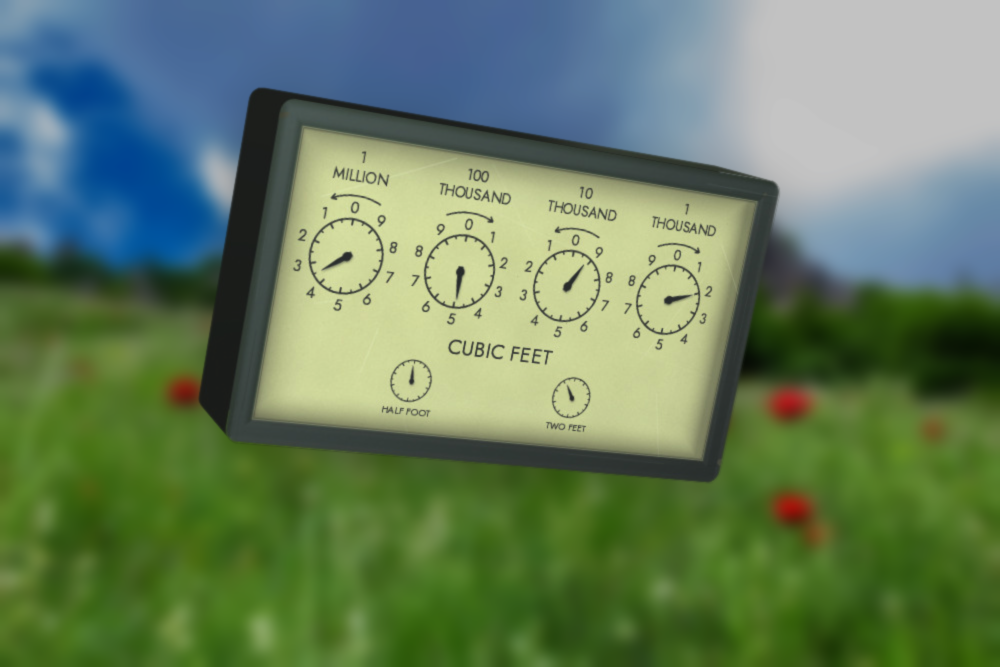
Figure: 349200 ft³
